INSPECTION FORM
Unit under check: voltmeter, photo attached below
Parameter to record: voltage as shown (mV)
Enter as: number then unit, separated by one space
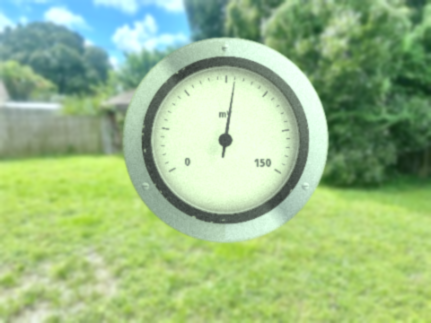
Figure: 80 mV
